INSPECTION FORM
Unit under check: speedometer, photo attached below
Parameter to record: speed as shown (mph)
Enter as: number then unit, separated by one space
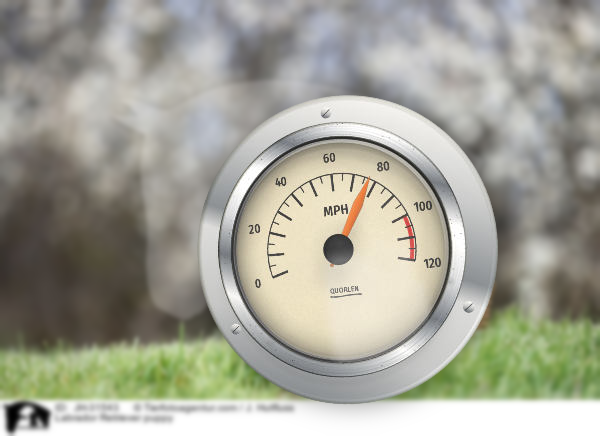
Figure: 77.5 mph
